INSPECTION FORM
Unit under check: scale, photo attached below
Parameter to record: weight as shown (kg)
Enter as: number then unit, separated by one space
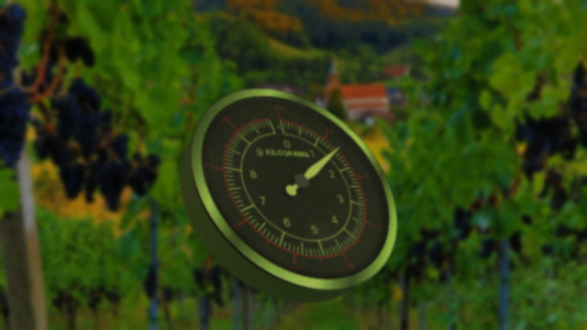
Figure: 1.5 kg
